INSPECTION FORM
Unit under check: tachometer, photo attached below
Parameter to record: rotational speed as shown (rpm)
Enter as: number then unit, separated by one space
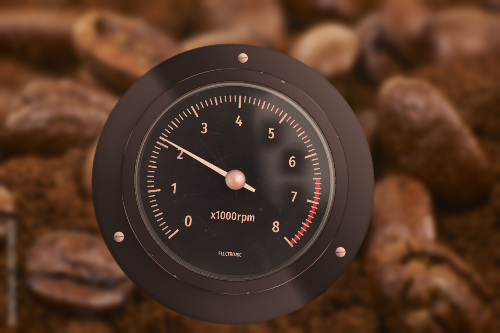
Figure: 2100 rpm
